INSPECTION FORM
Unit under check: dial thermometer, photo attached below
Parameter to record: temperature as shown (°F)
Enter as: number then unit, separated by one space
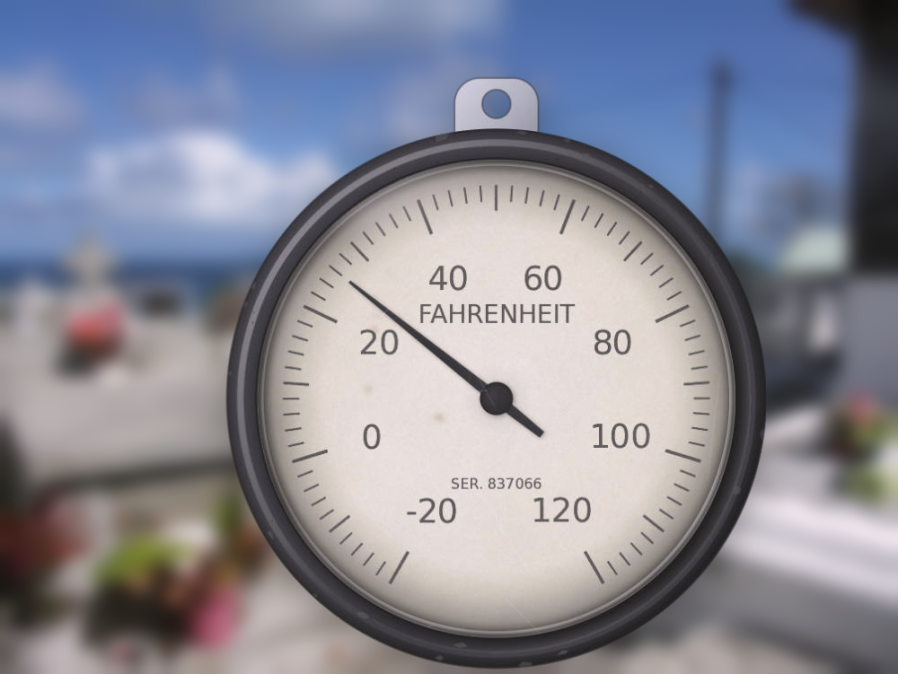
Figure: 26 °F
